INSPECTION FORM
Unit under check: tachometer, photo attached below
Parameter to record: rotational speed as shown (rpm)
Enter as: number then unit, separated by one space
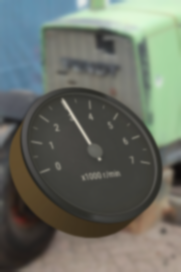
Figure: 3000 rpm
